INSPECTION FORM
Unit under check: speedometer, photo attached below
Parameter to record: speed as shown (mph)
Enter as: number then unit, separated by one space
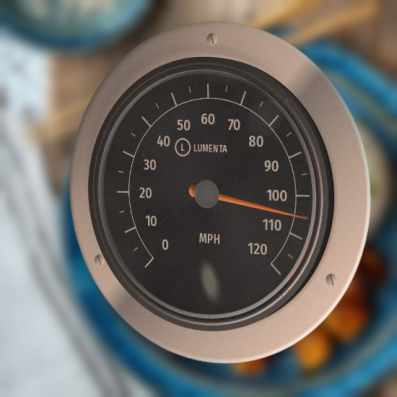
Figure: 105 mph
